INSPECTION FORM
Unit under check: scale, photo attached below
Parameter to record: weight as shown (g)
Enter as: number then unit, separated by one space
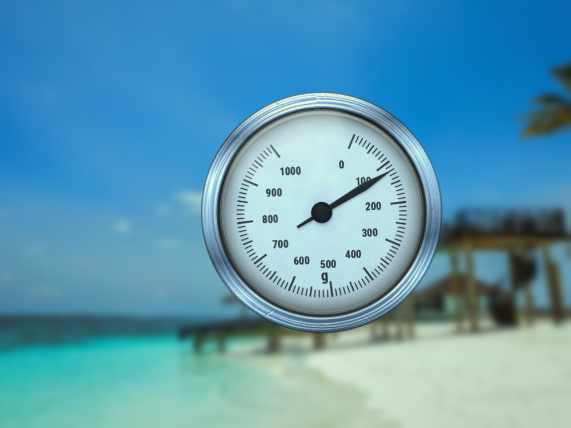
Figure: 120 g
